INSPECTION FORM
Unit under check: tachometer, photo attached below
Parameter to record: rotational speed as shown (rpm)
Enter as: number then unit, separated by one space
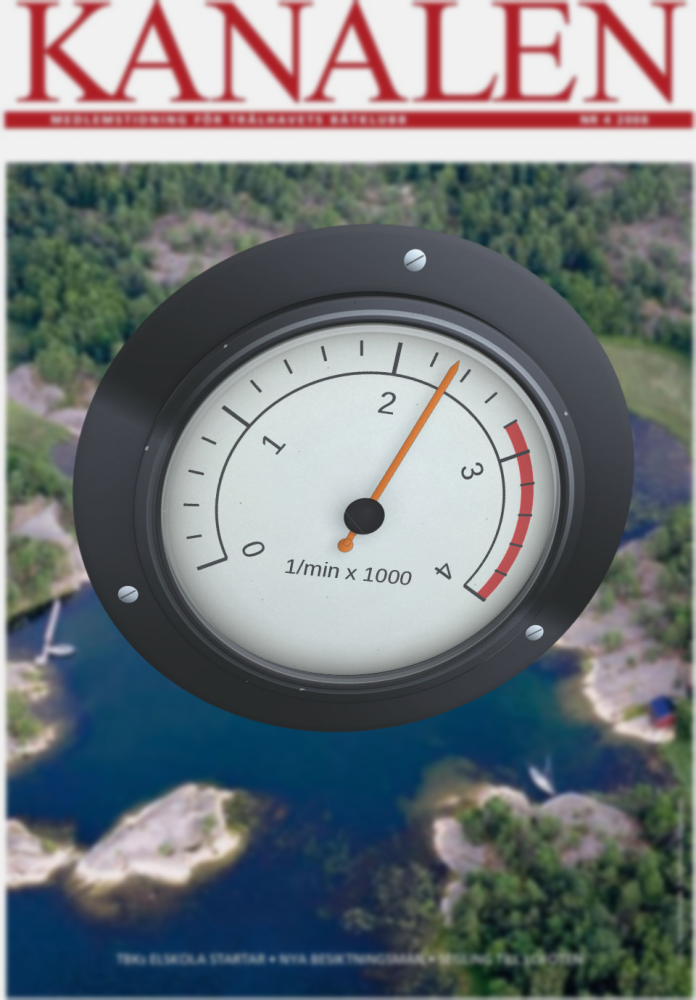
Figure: 2300 rpm
